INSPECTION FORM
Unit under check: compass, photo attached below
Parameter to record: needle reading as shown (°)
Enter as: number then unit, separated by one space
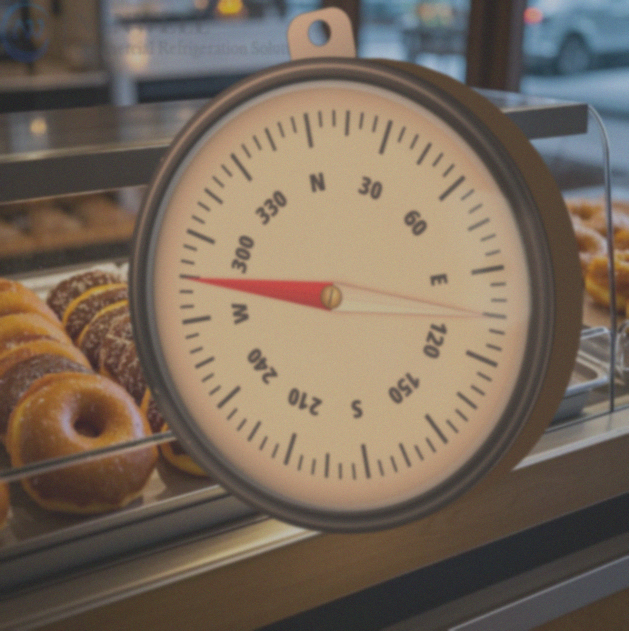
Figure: 285 °
